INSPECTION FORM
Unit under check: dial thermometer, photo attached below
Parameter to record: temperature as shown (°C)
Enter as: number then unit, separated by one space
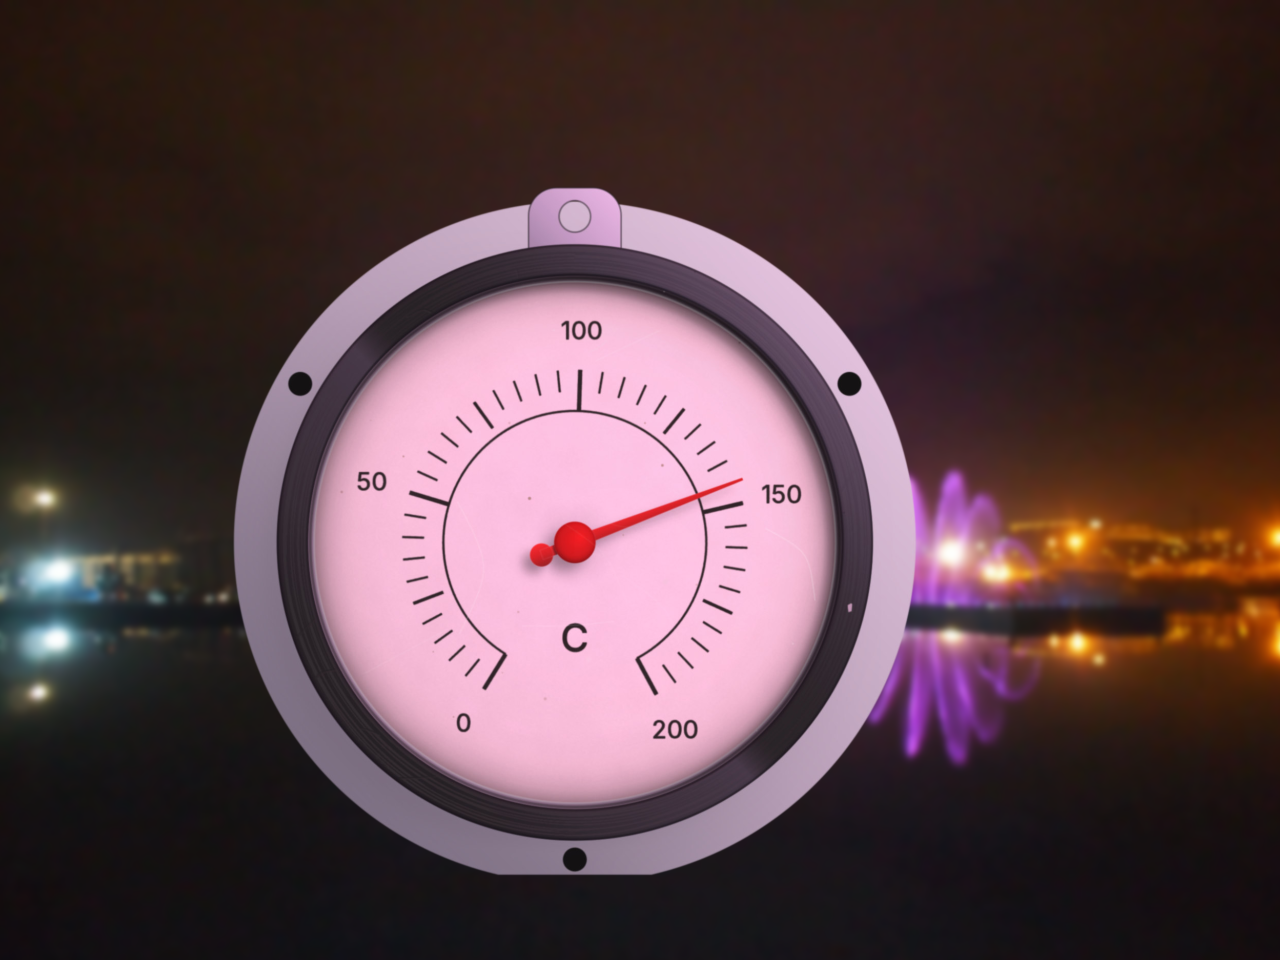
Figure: 145 °C
